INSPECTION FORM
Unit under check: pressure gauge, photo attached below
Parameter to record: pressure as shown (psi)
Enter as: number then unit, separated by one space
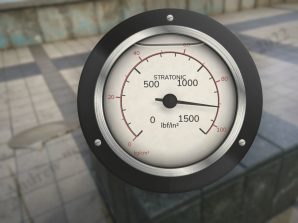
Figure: 1300 psi
